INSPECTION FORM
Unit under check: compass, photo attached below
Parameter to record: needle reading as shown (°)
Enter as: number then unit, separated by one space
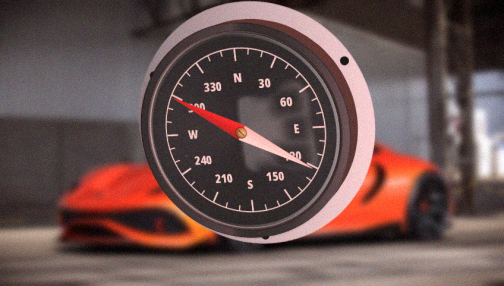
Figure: 300 °
